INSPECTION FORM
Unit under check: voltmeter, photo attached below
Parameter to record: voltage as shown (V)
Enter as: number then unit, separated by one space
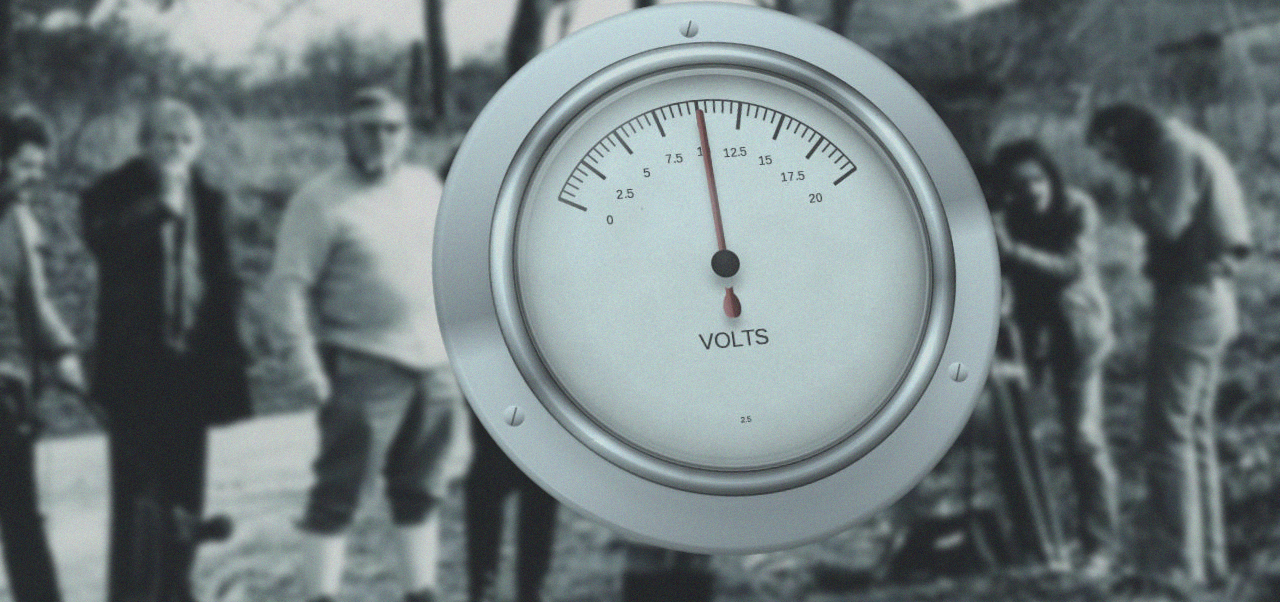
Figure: 10 V
